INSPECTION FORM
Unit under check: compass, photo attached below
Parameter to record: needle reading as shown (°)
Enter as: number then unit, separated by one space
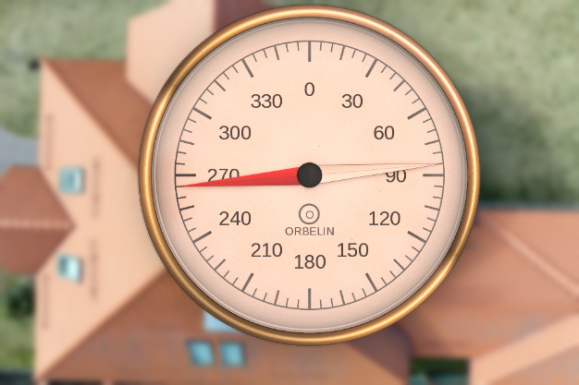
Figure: 265 °
